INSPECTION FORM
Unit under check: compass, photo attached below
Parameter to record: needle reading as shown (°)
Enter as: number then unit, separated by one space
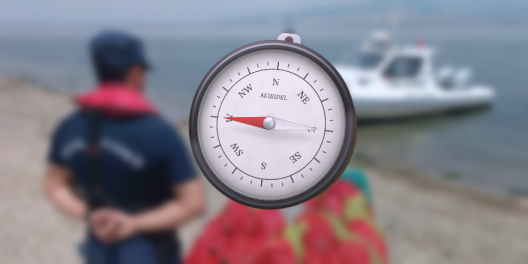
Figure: 270 °
